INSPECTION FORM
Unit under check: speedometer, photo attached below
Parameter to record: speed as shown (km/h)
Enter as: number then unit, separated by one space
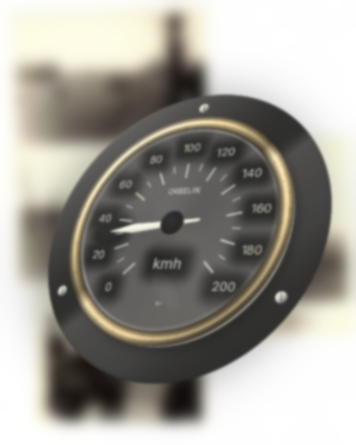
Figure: 30 km/h
